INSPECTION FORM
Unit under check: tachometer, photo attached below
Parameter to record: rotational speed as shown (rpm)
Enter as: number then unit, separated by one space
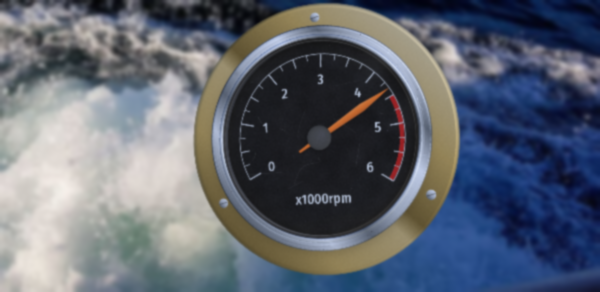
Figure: 4375 rpm
